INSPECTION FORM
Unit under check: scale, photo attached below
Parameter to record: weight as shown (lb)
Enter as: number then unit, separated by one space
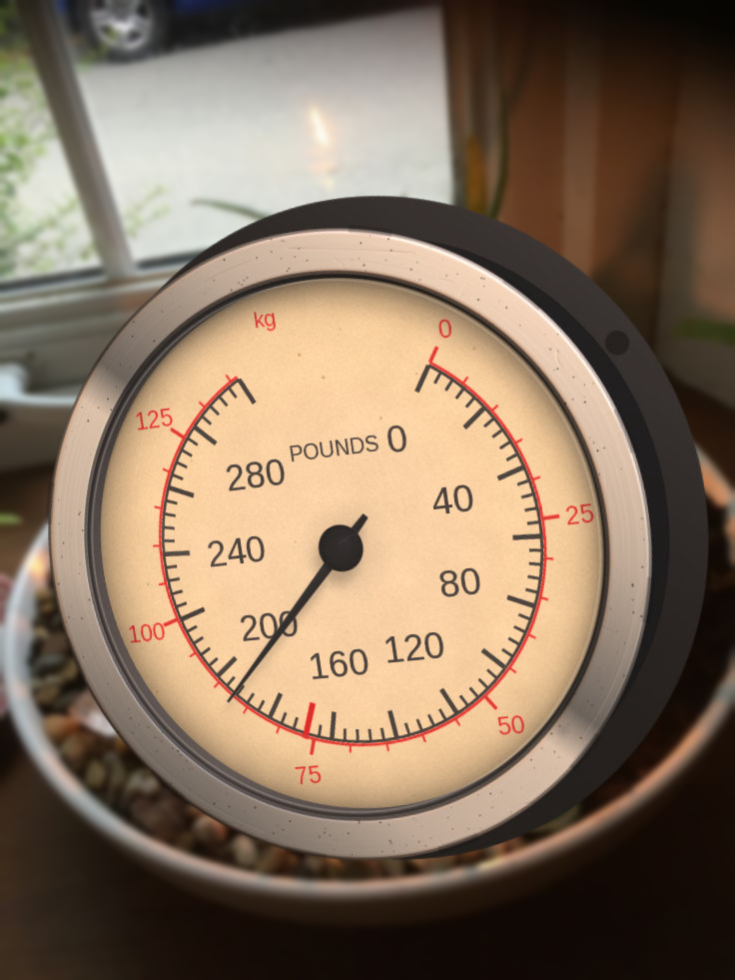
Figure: 192 lb
